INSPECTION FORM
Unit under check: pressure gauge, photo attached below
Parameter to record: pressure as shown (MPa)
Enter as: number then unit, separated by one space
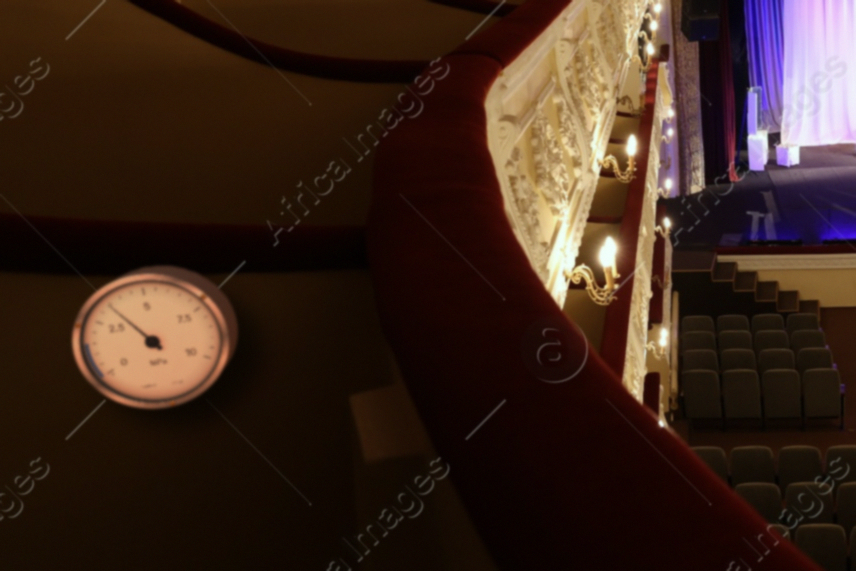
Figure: 3.5 MPa
